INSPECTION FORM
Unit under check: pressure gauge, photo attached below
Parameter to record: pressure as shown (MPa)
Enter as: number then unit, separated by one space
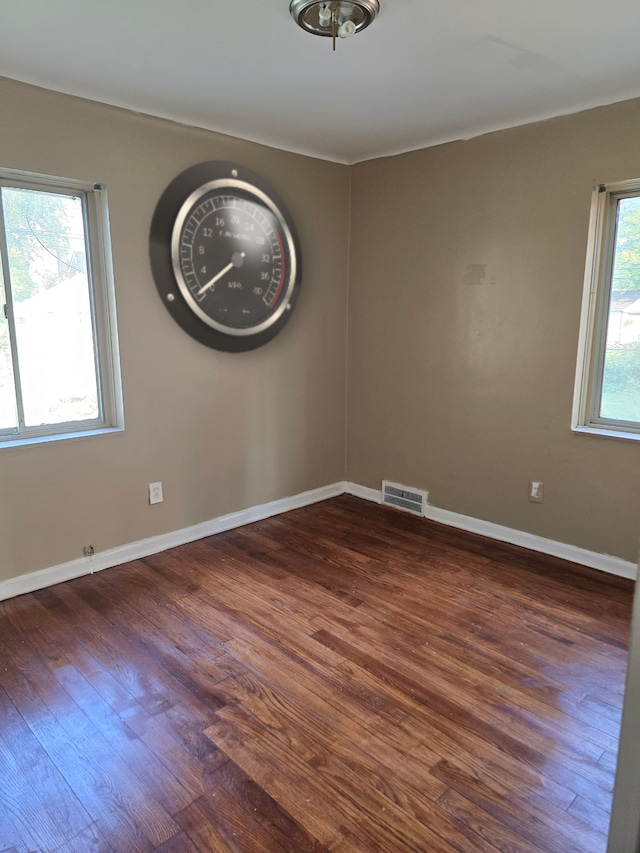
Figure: 1 MPa
